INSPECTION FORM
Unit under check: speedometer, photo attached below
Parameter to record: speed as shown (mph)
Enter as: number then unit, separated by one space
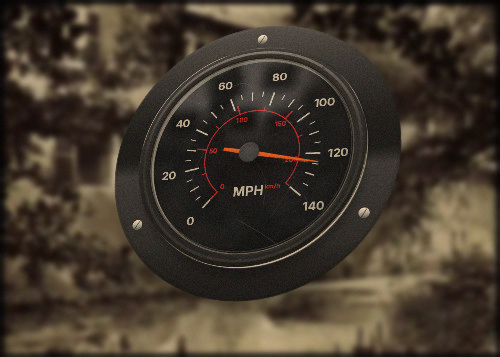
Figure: 125 mph
